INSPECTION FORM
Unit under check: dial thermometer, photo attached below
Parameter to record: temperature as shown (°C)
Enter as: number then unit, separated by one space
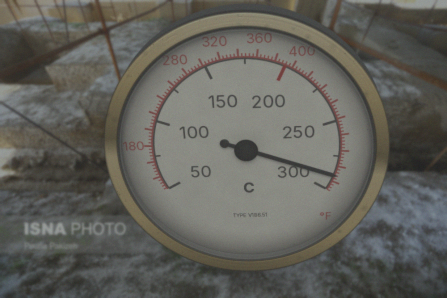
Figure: 287.5 °C
